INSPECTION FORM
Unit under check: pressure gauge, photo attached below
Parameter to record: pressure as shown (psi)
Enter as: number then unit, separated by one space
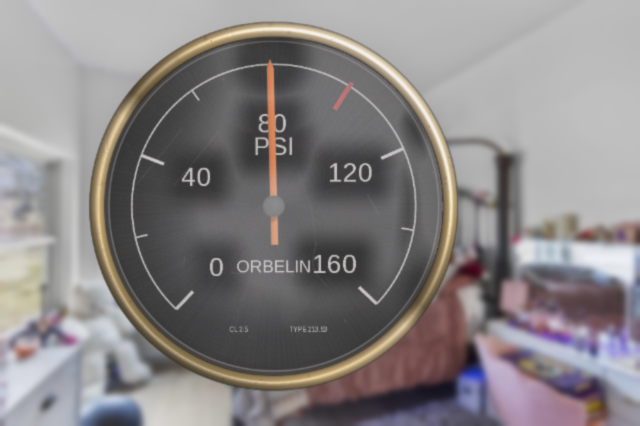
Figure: 80 psi
